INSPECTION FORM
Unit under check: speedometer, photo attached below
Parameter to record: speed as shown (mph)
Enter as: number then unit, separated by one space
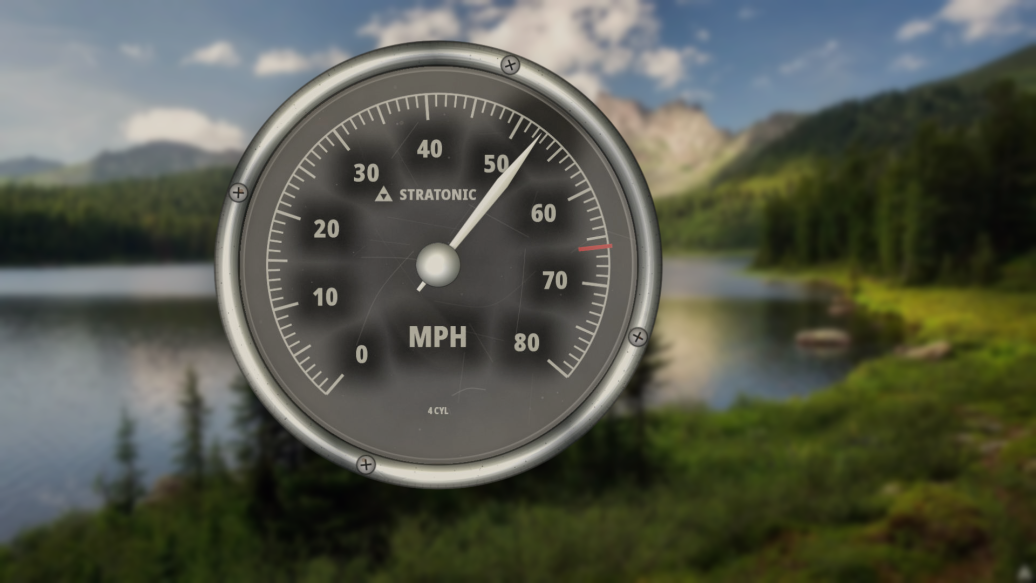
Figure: 52.5 mph
